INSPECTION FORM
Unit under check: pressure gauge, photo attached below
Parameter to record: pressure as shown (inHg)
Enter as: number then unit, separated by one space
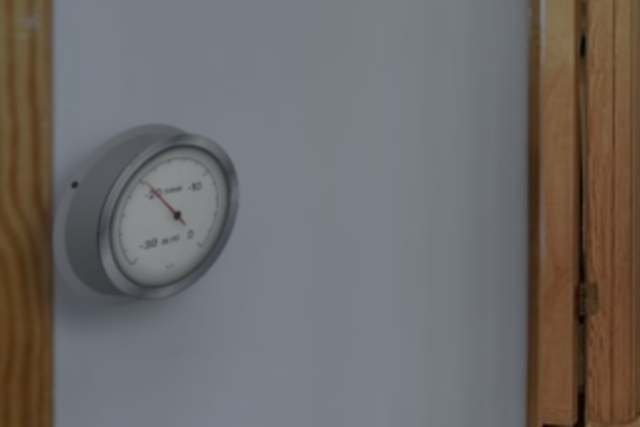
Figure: -20 inHg
